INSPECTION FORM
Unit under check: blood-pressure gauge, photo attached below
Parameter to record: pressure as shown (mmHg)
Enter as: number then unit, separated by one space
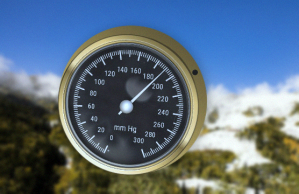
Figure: 190 mmHg
